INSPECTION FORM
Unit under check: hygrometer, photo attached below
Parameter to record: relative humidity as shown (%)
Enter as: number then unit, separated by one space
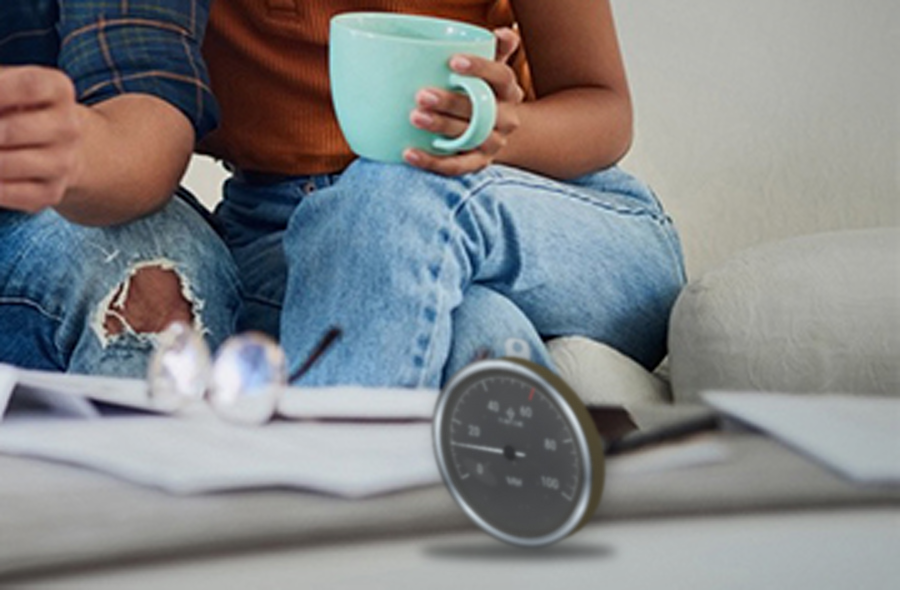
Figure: 12 %
